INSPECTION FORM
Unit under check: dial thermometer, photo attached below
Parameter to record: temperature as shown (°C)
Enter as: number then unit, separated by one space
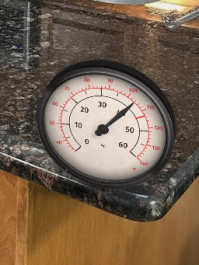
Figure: 40 °C
